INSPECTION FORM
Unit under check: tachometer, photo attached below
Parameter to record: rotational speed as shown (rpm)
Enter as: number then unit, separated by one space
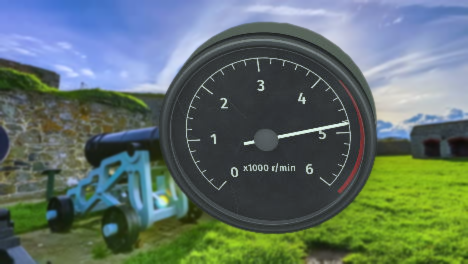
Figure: 4800 rpm
